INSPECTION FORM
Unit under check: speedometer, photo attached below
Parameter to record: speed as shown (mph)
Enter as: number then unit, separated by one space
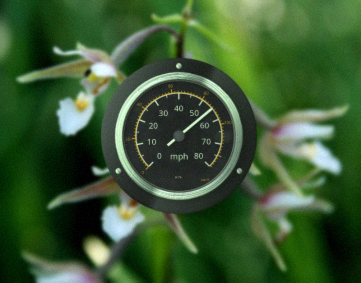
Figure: 55 mph
